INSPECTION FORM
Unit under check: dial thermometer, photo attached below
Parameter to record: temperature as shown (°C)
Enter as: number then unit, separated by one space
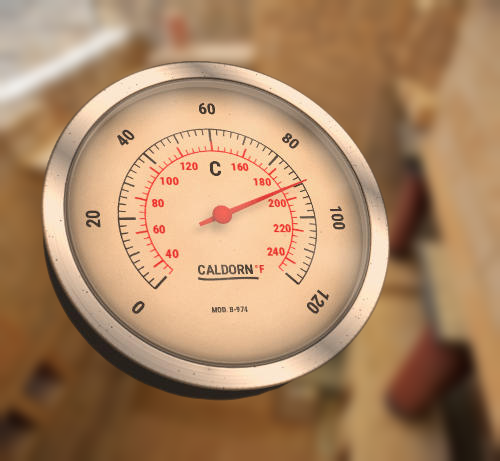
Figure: 90 °C
